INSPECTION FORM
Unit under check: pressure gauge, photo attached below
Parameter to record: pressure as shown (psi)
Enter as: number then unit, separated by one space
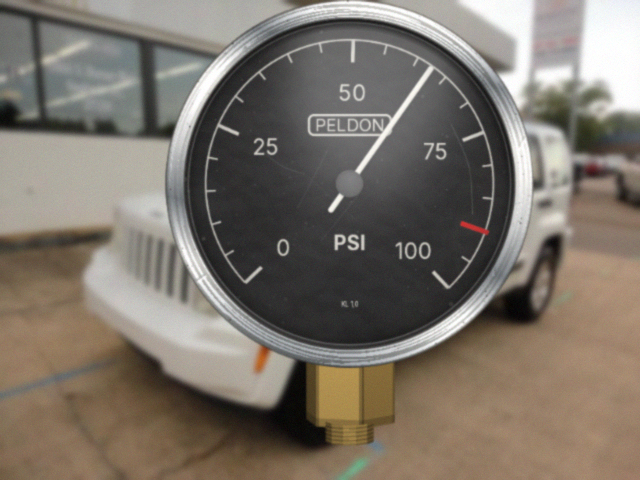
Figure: 62.5 psi
